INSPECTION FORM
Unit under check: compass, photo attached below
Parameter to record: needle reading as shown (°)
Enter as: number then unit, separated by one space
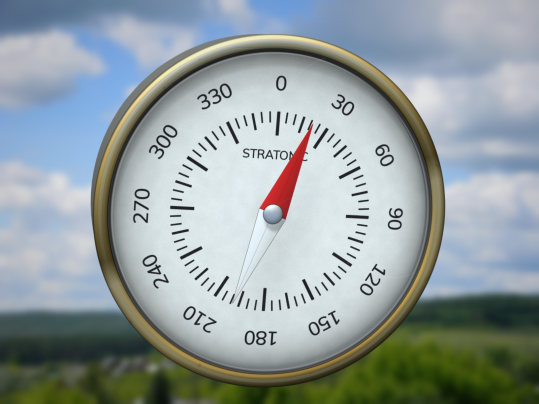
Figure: 20 °
